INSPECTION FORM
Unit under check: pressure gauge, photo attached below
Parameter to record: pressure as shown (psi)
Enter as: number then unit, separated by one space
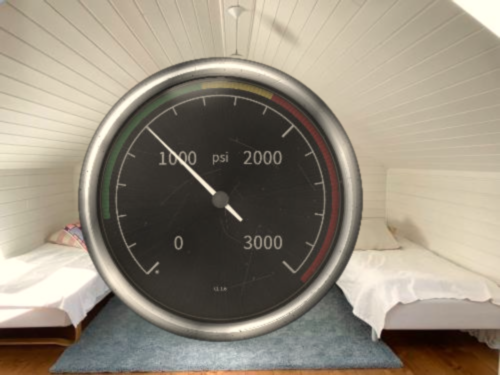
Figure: 1000 psi
